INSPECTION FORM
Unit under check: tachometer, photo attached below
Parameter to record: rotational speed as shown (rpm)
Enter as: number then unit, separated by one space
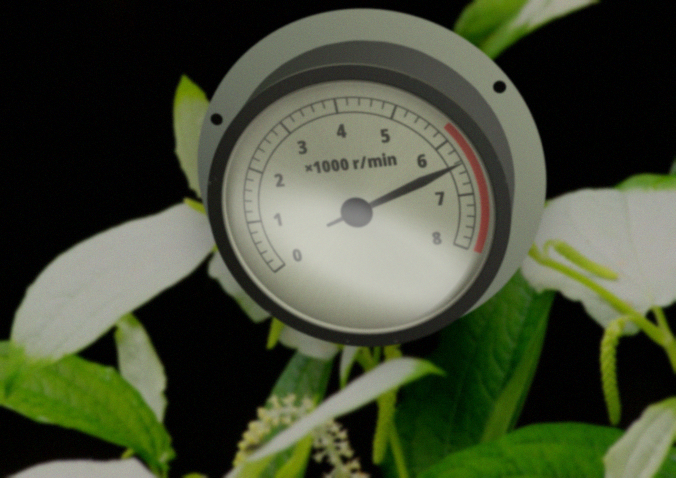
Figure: 6400 rpm
